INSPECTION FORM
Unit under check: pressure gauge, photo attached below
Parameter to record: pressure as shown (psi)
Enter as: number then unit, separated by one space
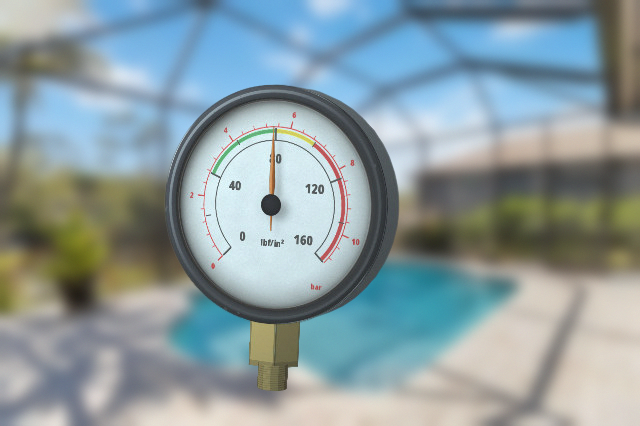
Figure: 80 psi
